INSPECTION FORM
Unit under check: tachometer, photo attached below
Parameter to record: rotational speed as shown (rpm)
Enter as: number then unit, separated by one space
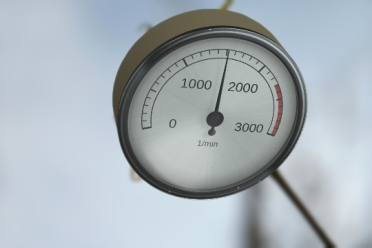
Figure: 1500 rpm
